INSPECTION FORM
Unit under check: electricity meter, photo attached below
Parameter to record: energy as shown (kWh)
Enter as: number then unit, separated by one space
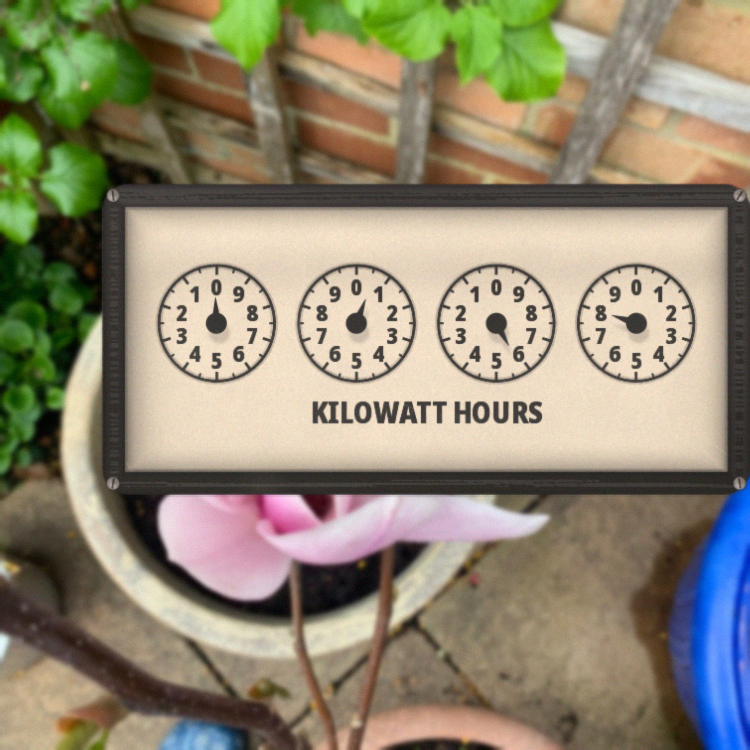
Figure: 58 kWh
